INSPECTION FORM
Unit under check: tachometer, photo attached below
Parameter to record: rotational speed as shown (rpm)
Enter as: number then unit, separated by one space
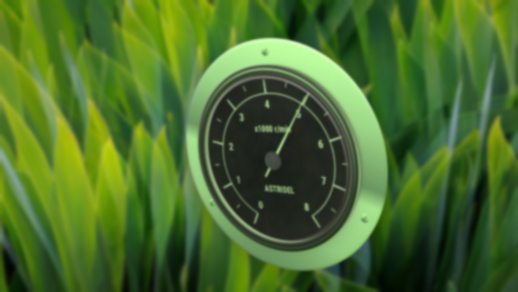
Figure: 5000 rpm
